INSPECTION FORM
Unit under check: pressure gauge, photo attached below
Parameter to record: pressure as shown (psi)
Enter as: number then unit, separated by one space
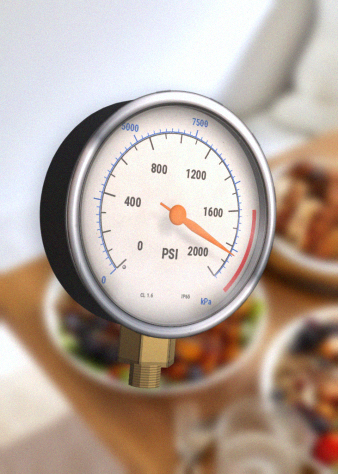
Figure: 1850 psi
